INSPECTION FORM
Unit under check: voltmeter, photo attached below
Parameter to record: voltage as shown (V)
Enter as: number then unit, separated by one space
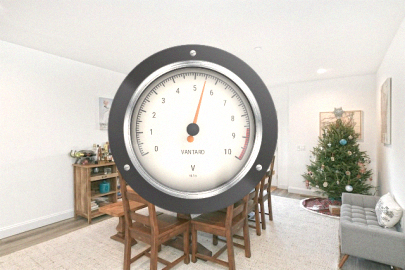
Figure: 5.5 V
